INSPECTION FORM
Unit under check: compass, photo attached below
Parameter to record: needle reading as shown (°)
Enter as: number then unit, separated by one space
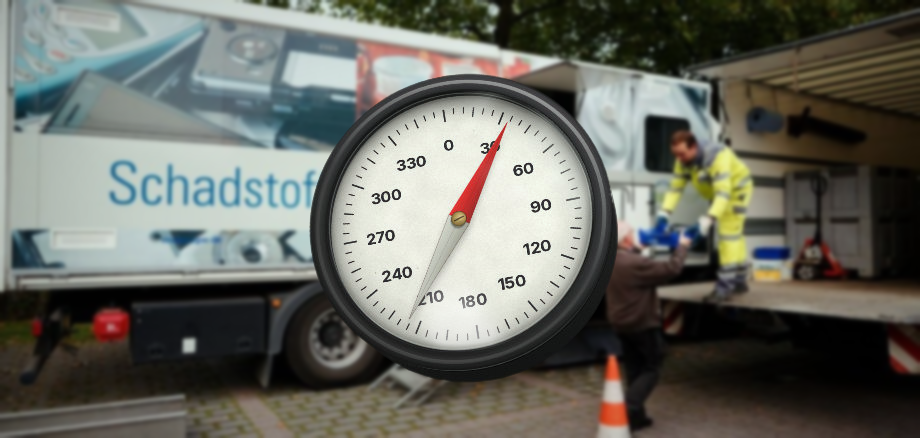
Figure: 35 °
